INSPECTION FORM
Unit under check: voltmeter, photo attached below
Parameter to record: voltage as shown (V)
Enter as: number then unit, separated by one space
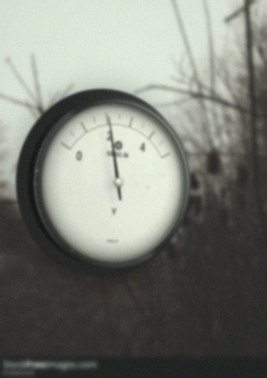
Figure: 2 V
